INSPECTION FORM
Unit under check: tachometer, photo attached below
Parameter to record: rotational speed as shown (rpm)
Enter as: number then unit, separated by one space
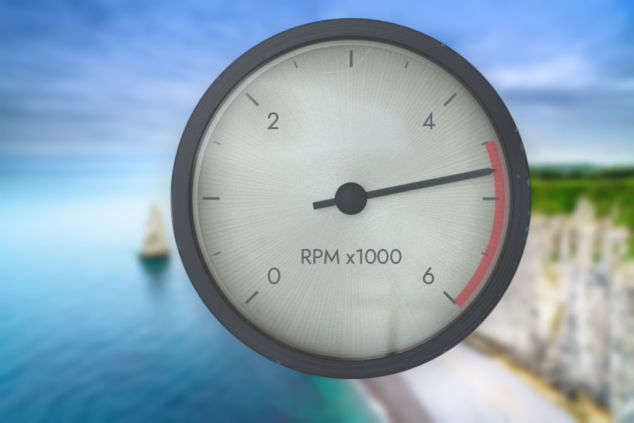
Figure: 4750 rpm
